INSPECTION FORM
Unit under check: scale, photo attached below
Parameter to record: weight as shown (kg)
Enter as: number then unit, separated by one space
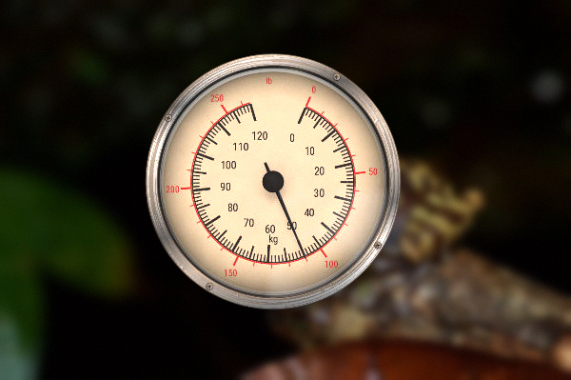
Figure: 50 kg
